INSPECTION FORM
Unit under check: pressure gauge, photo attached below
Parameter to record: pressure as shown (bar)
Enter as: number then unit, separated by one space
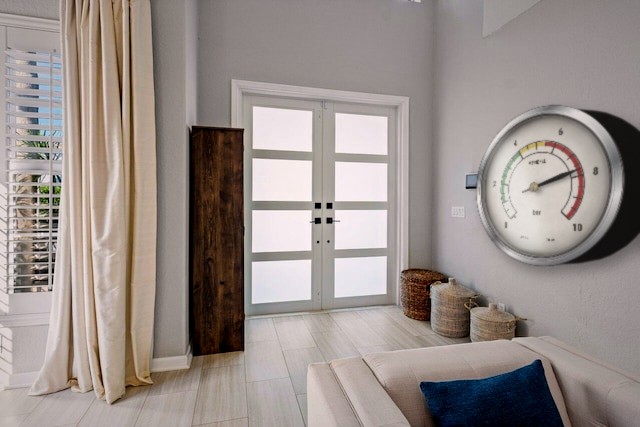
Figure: 7.75 bar
